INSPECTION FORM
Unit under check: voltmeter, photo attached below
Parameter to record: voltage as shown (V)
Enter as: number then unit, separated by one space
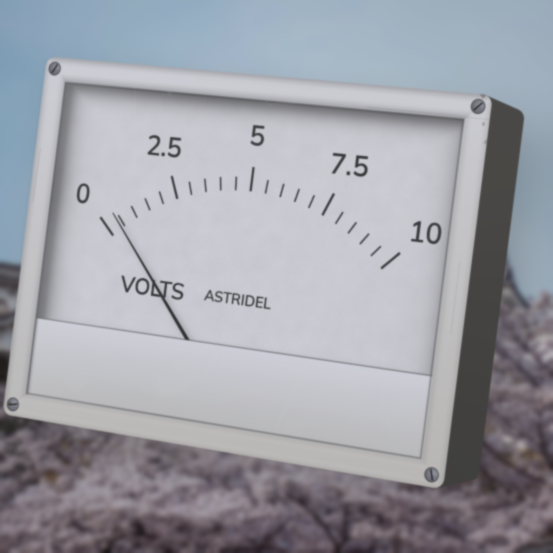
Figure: 0.5 V
